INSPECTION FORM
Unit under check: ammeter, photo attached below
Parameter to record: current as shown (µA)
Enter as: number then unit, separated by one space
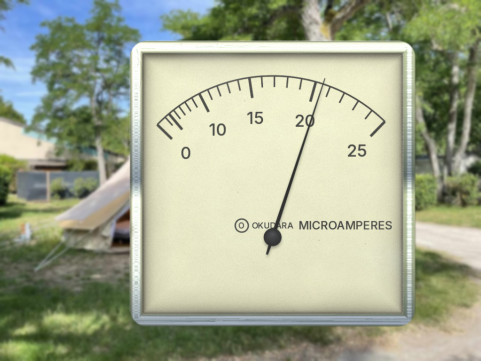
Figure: 20.5 µA
